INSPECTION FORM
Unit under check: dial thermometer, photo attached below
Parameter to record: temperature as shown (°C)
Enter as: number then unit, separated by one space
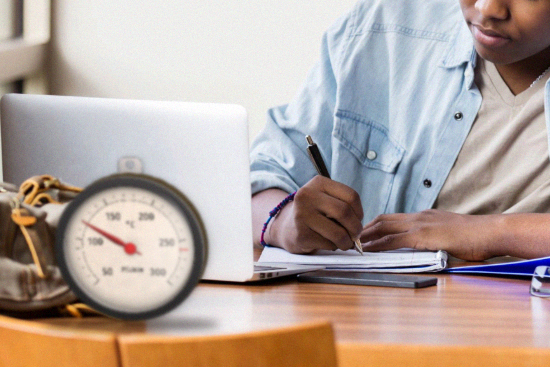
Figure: 120 °C
